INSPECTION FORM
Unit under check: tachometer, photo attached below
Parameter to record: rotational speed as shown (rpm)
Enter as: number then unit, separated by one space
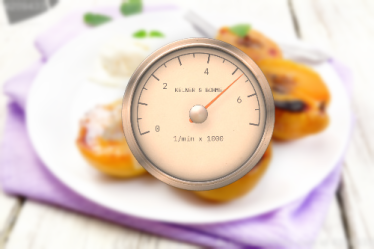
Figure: 5250 rpm
